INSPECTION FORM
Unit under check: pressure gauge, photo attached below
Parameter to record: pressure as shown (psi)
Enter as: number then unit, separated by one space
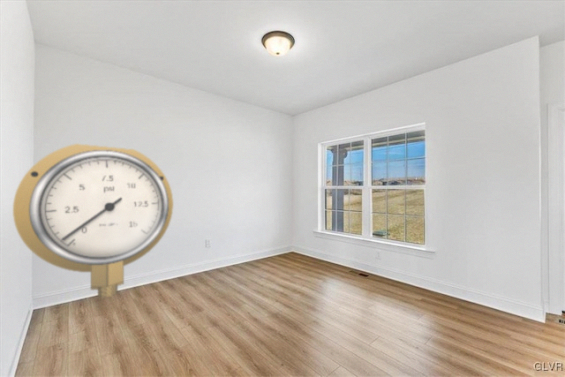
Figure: 0.5 psi
